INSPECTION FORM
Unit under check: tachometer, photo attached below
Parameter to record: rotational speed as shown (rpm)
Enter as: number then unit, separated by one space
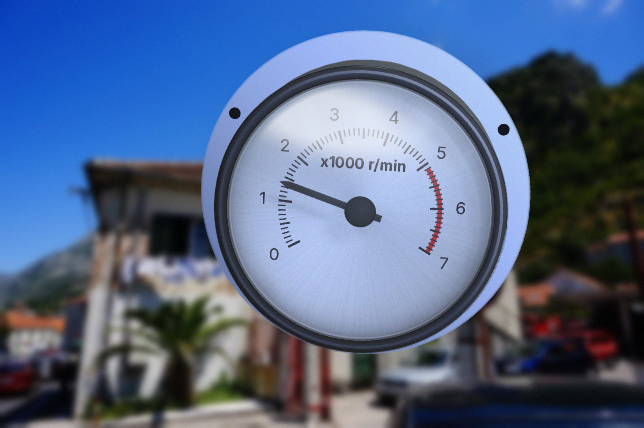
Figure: 1400 rpm
